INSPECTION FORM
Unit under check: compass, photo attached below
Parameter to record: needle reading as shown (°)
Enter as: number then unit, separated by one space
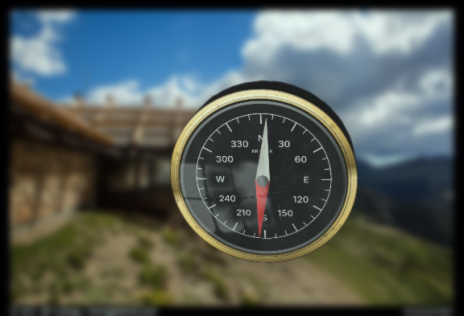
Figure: 185 °
